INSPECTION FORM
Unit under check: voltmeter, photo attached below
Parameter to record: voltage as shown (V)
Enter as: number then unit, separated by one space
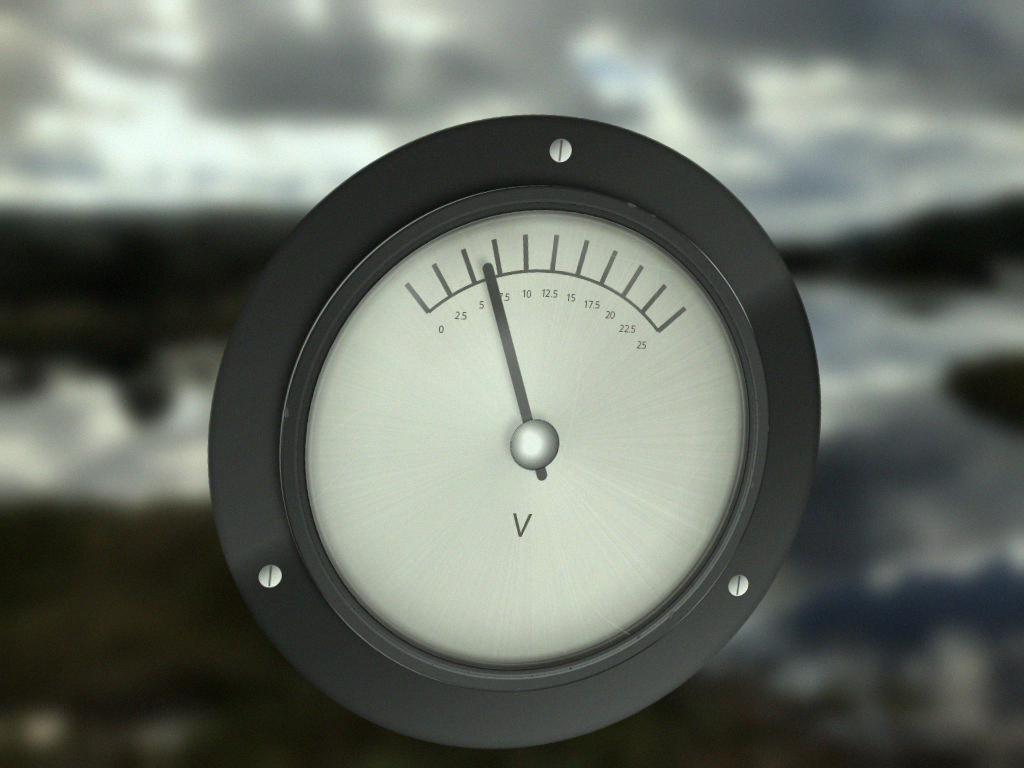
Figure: 6.25 V
